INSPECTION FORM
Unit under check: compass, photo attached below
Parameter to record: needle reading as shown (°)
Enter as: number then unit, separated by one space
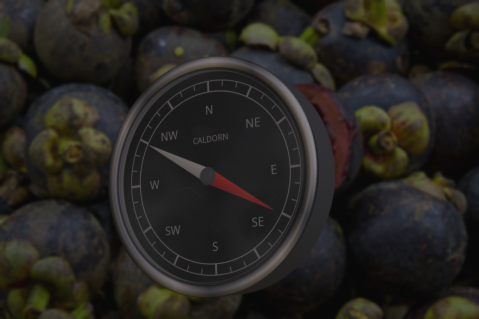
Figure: 120 °
